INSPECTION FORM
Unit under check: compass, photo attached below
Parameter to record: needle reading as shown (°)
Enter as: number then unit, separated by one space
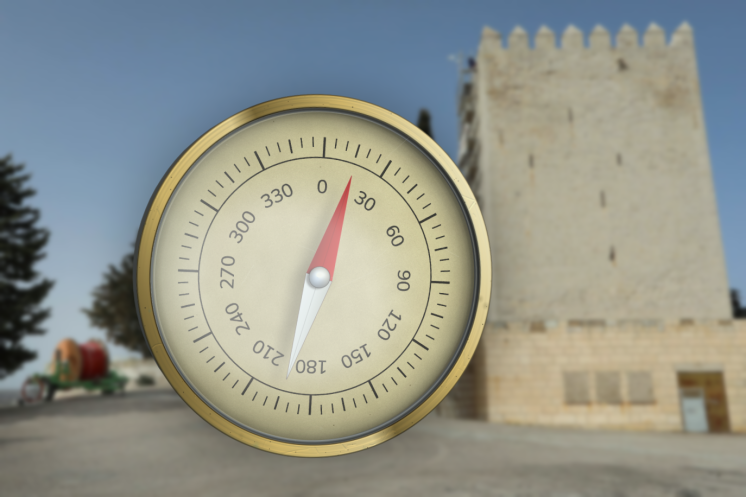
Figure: 15 °
